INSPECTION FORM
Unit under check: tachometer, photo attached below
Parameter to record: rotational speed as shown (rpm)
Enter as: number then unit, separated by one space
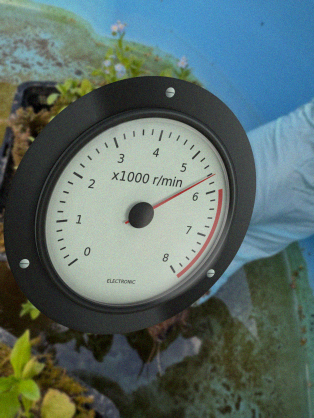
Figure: 5600 rpm
